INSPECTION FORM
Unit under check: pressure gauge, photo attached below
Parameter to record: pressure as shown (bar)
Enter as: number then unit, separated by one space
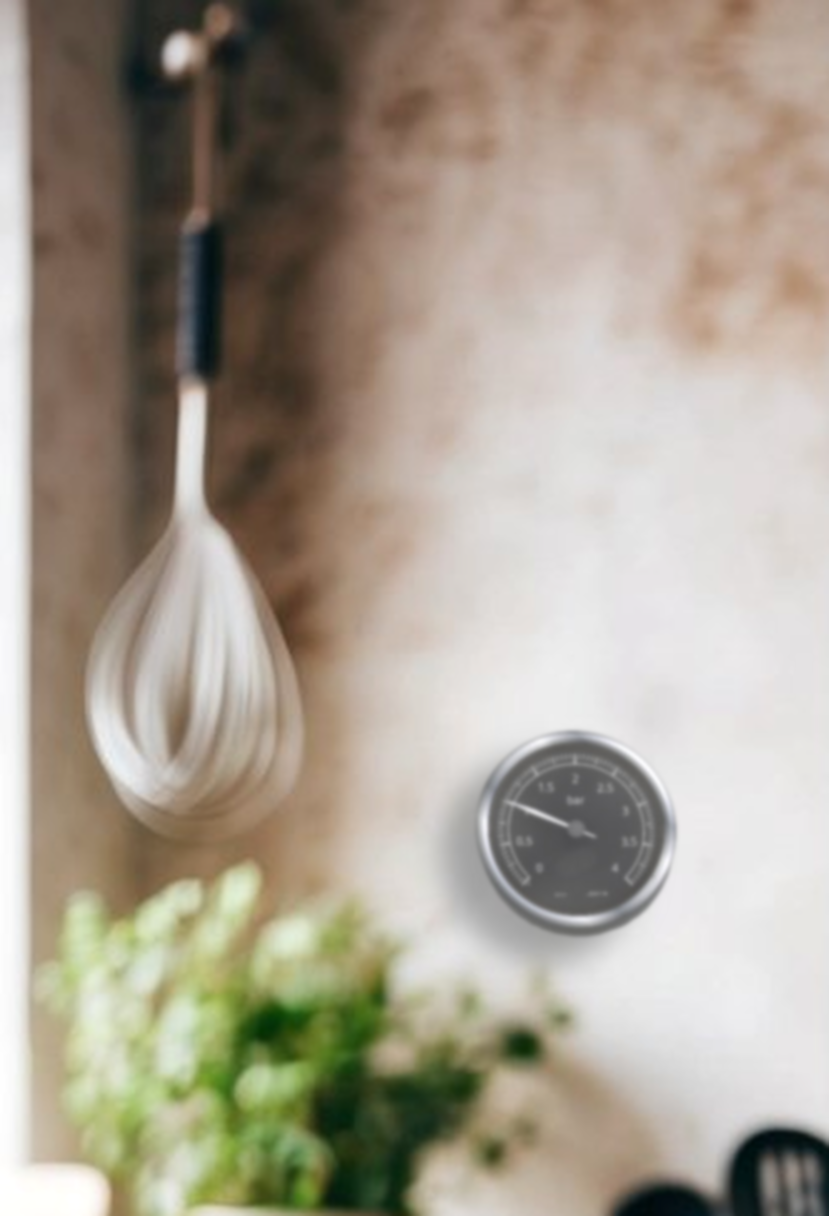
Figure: 1 bar
